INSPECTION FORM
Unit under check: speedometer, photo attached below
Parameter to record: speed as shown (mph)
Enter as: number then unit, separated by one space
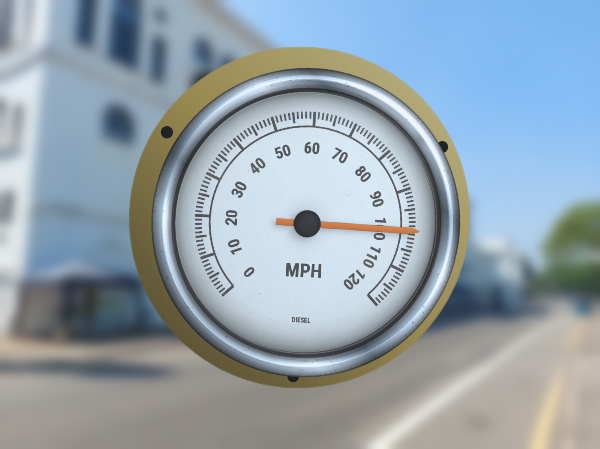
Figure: 100 mph
